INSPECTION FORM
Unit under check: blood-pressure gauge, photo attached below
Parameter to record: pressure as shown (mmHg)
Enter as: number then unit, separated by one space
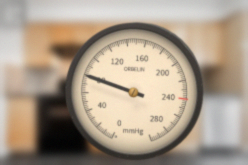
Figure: 80 mmHg
